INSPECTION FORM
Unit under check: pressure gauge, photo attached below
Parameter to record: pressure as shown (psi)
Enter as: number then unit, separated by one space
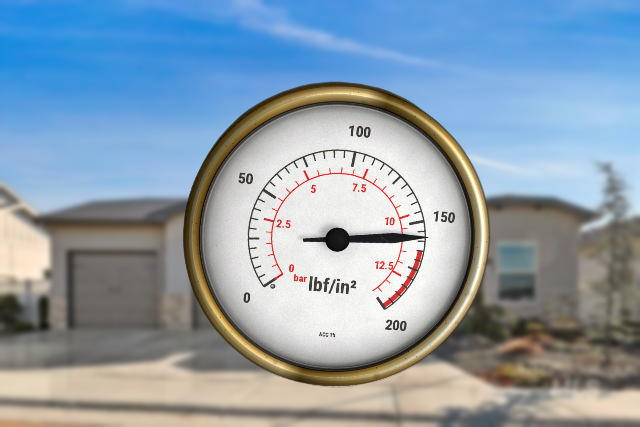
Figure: 157.5 psi
